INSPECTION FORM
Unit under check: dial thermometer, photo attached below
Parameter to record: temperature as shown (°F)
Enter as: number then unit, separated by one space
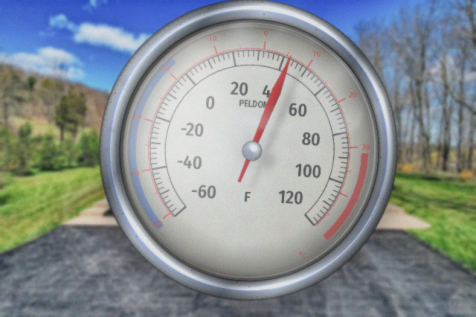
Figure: 42 °F
